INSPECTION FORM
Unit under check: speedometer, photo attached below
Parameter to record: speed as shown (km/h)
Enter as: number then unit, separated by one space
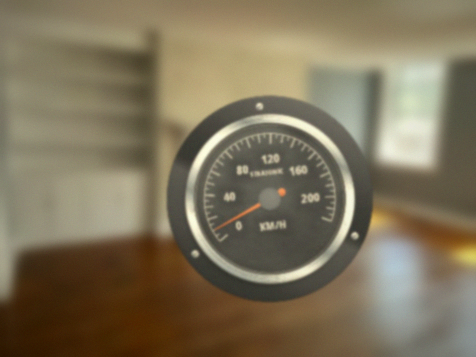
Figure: 10 km/h
